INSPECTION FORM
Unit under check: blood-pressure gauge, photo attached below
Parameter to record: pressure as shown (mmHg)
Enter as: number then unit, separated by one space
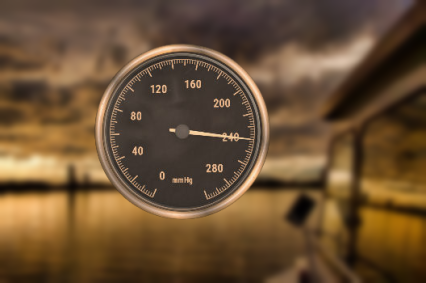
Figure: 240 mmHg
